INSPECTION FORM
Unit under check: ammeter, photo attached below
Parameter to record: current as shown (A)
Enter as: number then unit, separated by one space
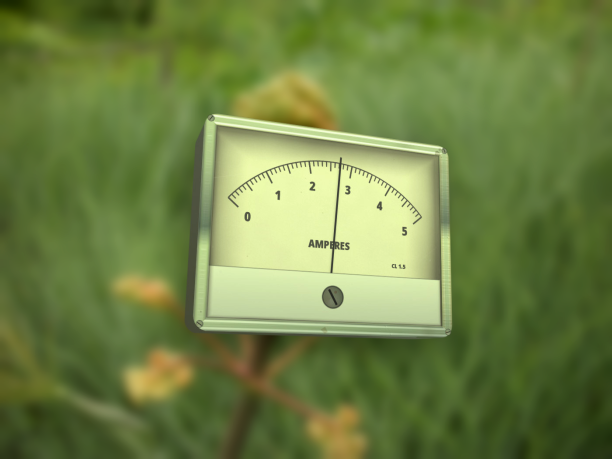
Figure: 2.7 A
